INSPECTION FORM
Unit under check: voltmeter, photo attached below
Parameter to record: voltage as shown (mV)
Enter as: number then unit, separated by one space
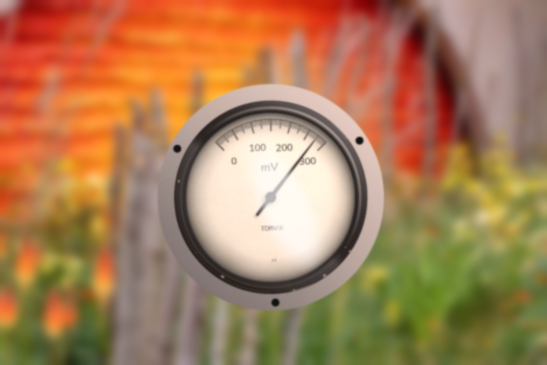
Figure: 275 mV
